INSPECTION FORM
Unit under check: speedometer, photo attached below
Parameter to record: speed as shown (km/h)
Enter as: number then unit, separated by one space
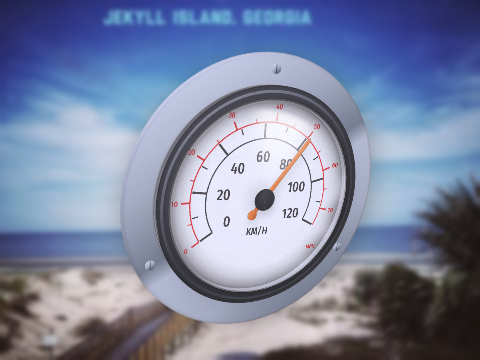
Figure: 80 km/h
